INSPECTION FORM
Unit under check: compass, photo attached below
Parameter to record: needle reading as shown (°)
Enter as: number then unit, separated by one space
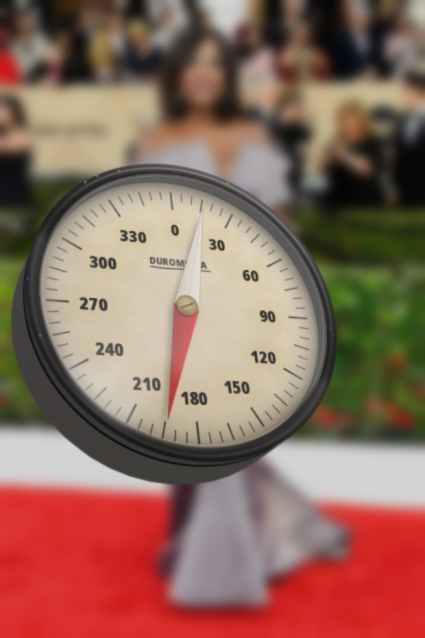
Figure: 195 °
